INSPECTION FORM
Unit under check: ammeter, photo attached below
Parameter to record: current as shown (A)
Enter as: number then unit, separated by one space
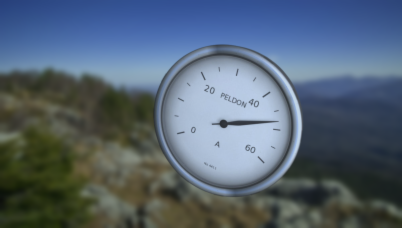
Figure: 47.5 A
